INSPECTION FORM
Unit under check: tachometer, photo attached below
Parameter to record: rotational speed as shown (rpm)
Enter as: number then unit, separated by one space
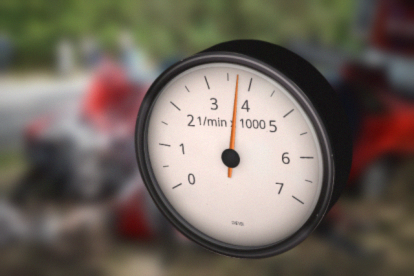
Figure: 3750 rpm
